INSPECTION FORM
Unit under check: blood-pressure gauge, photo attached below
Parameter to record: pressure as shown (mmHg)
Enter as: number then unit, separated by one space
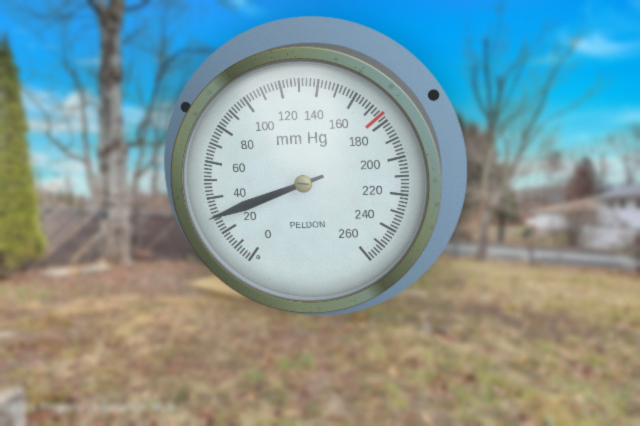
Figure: 30 mmHg
